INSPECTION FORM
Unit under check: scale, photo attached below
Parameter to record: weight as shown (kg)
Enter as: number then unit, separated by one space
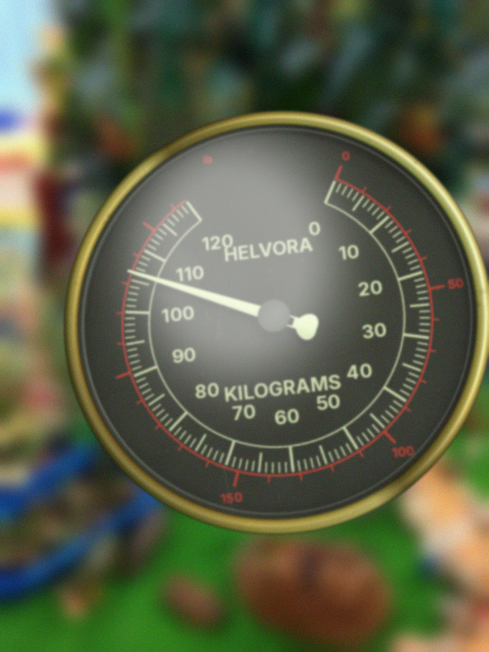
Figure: 106 kg
